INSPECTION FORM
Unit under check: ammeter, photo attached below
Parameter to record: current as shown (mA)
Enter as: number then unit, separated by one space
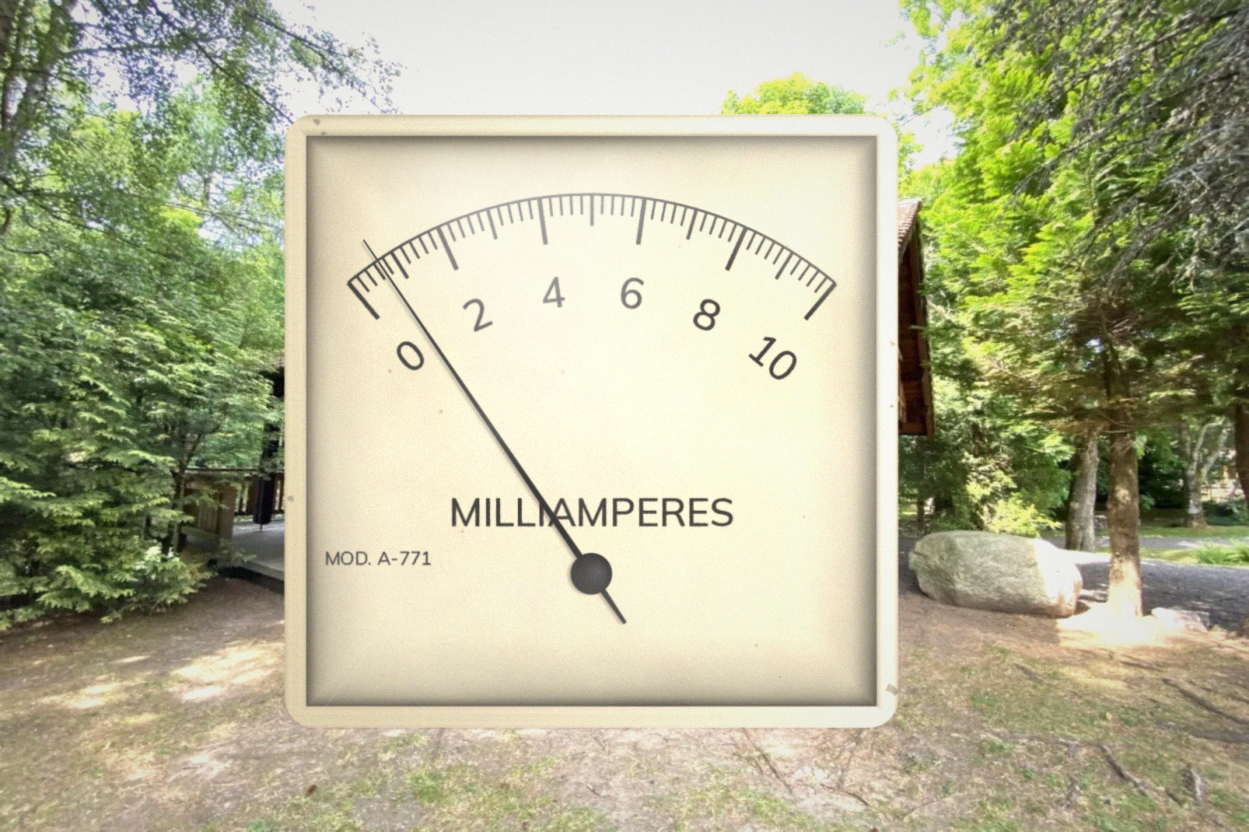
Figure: 0.7 mA
